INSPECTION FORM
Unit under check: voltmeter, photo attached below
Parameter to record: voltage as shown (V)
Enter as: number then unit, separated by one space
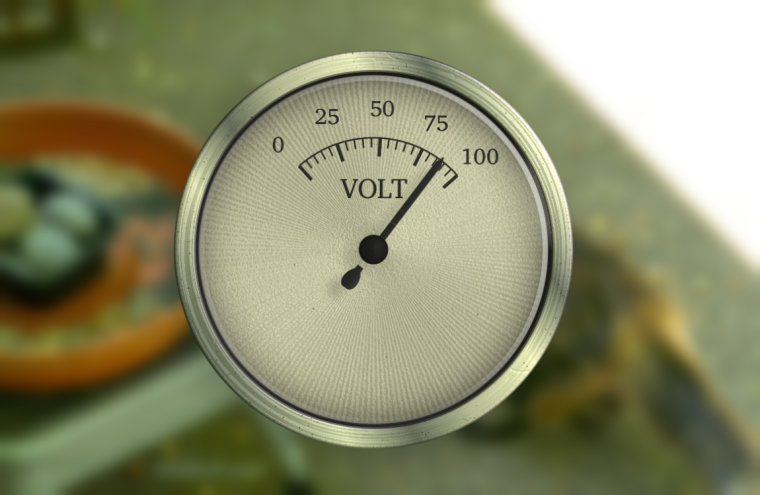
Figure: 87.5 V
